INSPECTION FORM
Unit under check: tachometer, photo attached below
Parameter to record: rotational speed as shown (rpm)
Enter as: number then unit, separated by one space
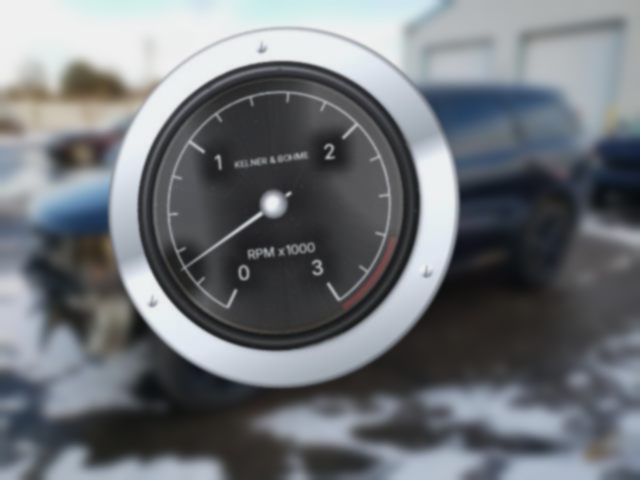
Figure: 300 rpm
